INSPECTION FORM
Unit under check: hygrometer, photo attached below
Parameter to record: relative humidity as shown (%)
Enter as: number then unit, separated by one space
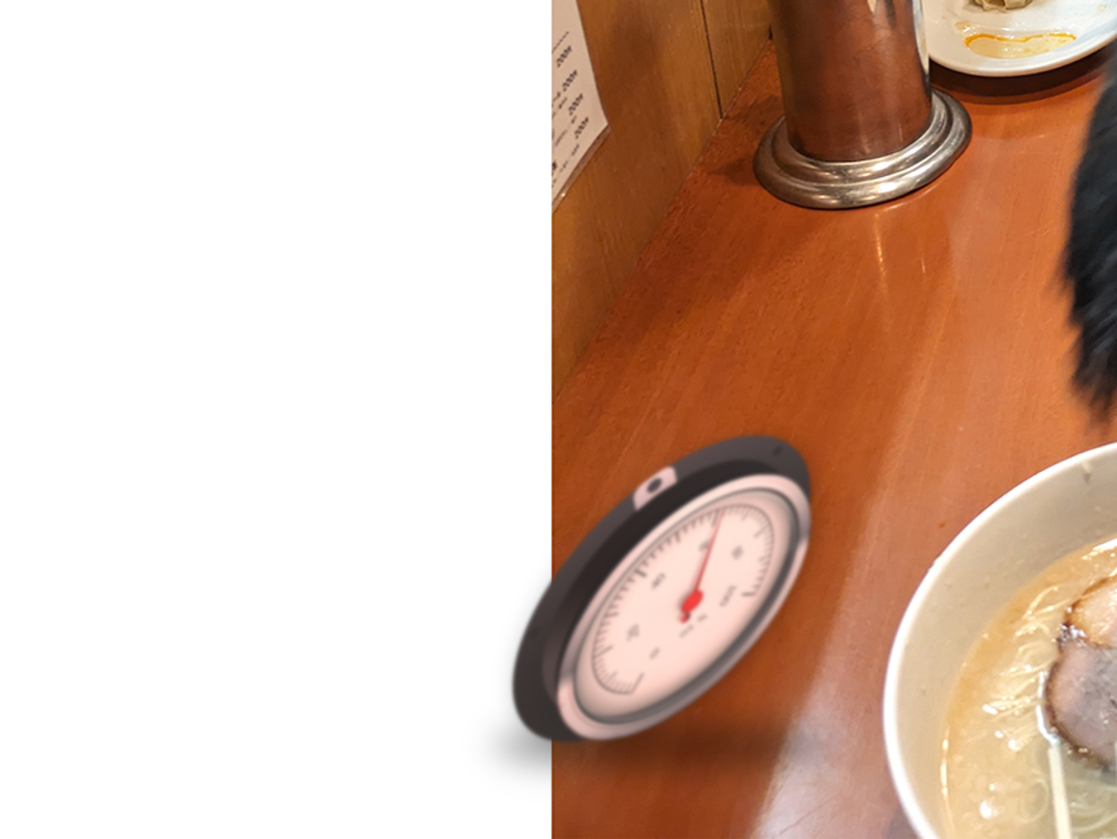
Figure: 60 %
